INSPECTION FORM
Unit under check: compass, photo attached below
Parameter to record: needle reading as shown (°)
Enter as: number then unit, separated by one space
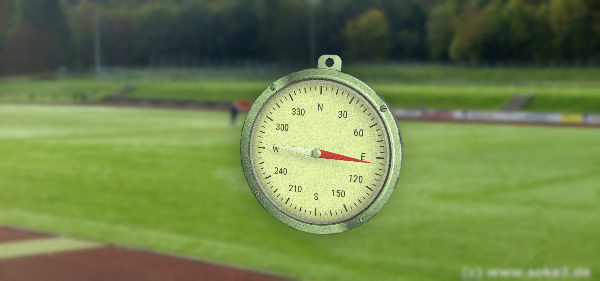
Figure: 95 °
